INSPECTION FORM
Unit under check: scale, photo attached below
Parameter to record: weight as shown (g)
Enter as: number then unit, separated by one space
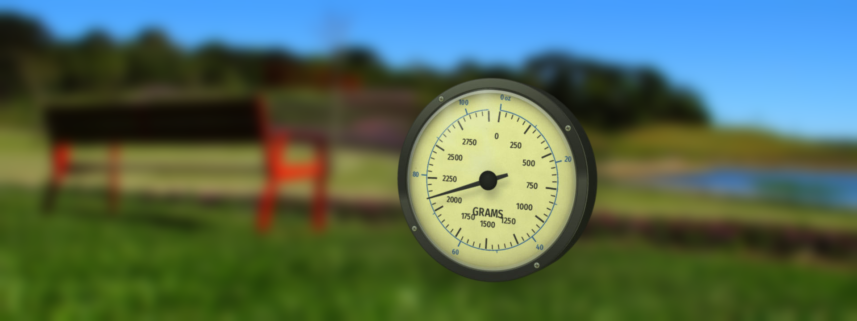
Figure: 2100 g
